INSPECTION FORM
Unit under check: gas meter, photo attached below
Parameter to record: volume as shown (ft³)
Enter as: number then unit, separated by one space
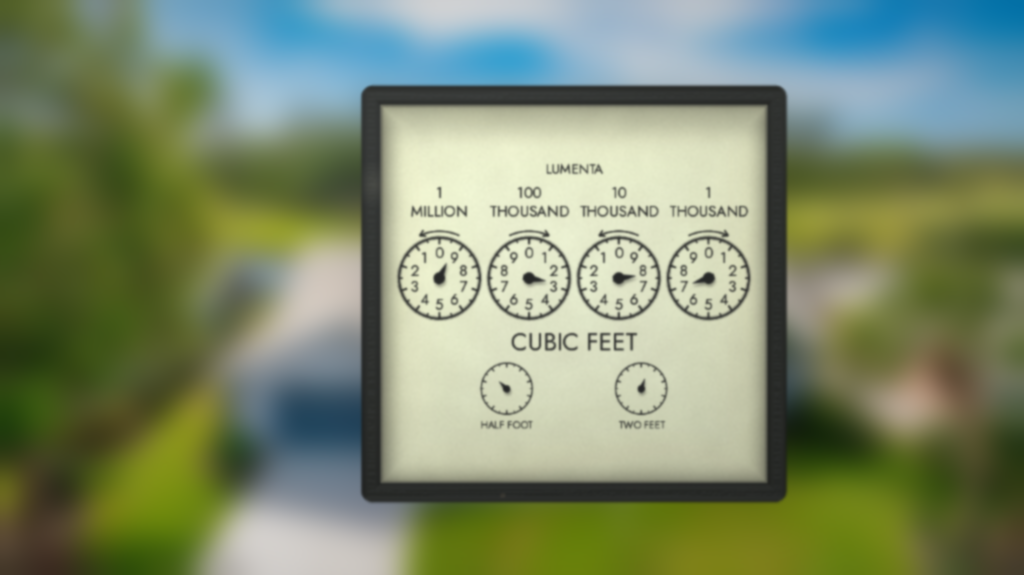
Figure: 927700 ft³
